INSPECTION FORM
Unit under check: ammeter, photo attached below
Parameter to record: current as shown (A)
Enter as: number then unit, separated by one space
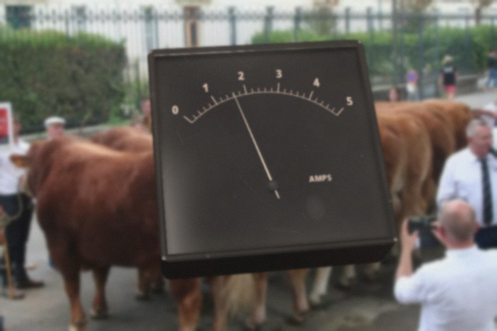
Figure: 1.6 A
